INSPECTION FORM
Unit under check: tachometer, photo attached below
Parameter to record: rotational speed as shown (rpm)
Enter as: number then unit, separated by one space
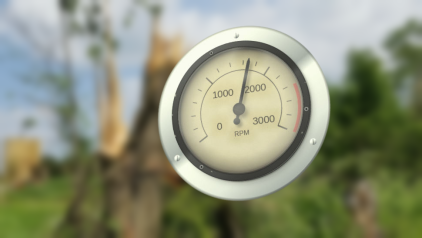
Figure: 1700 rpm
